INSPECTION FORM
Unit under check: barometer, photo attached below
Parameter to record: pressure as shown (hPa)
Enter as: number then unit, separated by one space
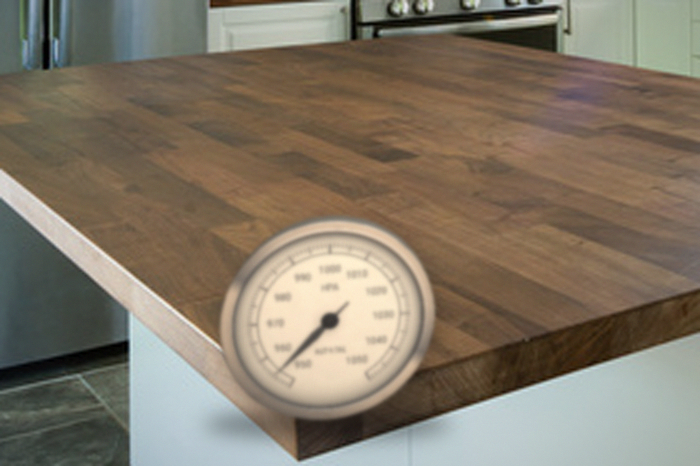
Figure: 955 hPa
